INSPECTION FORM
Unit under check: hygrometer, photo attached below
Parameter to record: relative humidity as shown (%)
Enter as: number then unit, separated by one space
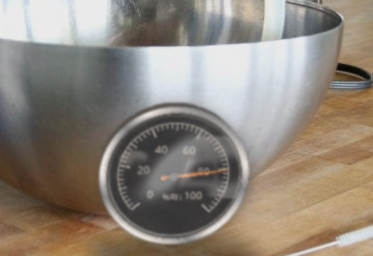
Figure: 80 %
